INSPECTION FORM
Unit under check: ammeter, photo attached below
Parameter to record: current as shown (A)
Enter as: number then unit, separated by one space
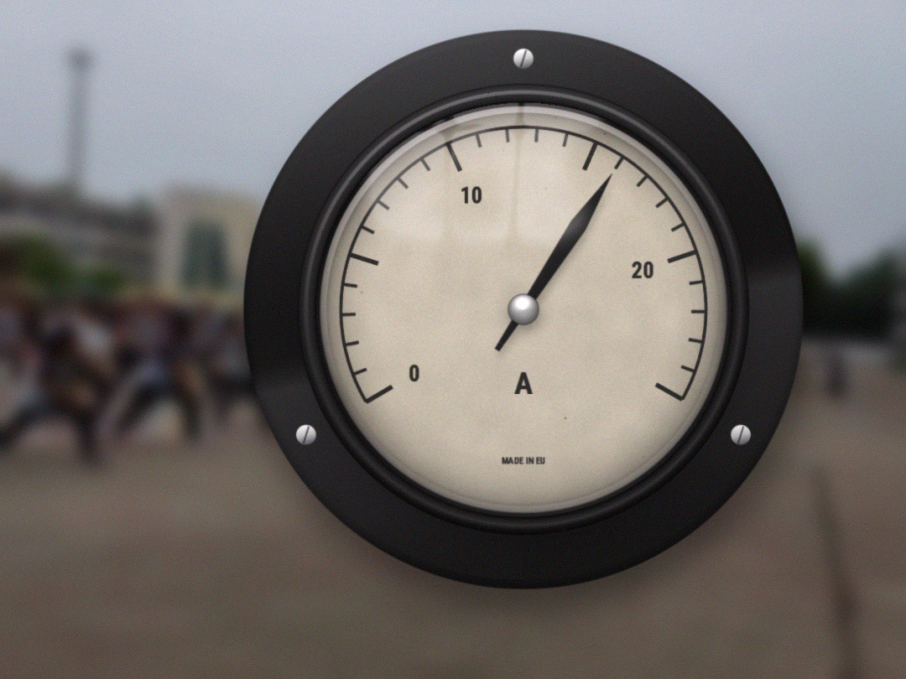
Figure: 16 A
